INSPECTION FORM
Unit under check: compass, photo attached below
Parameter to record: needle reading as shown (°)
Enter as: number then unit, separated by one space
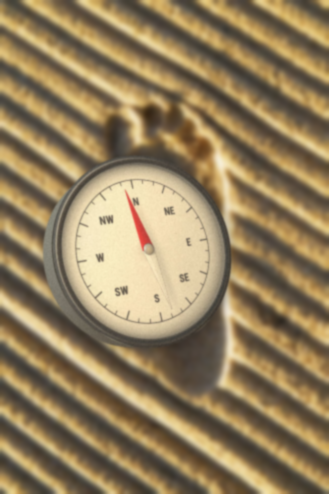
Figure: 350 °
